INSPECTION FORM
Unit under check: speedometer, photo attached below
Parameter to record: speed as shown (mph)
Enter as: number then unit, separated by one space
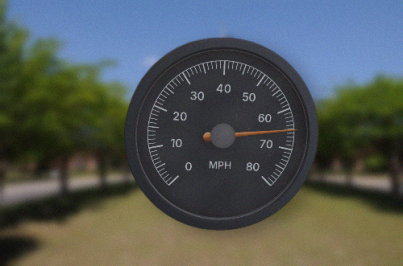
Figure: 65 mph
